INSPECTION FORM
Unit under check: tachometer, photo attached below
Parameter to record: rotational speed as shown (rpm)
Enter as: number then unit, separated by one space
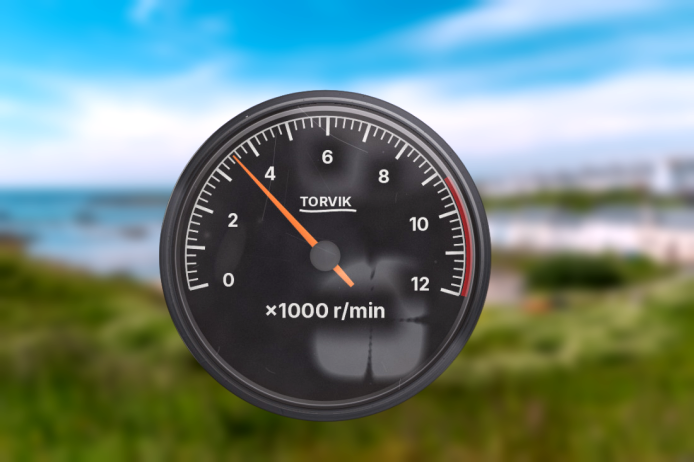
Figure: 3500 rpm
